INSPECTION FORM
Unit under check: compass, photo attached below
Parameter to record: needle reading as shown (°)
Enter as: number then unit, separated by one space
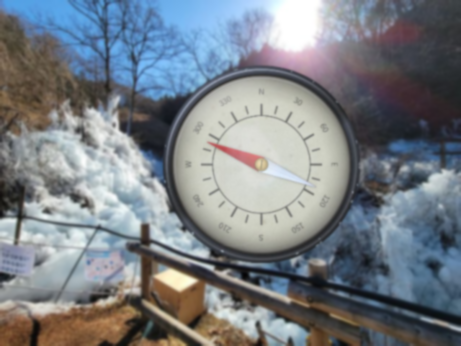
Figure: 292.5 °
